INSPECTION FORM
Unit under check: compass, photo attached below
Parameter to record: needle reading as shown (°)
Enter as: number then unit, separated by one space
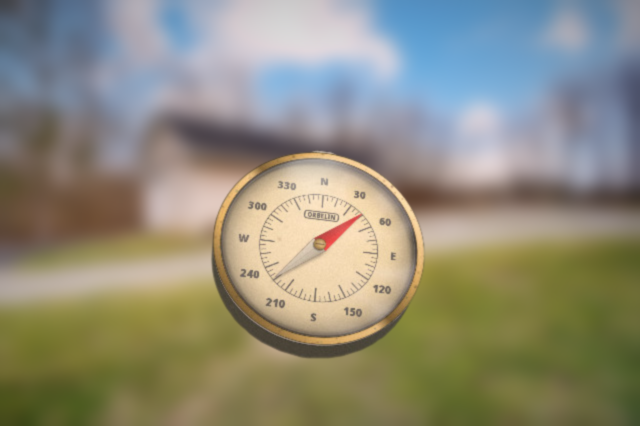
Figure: 45 °
